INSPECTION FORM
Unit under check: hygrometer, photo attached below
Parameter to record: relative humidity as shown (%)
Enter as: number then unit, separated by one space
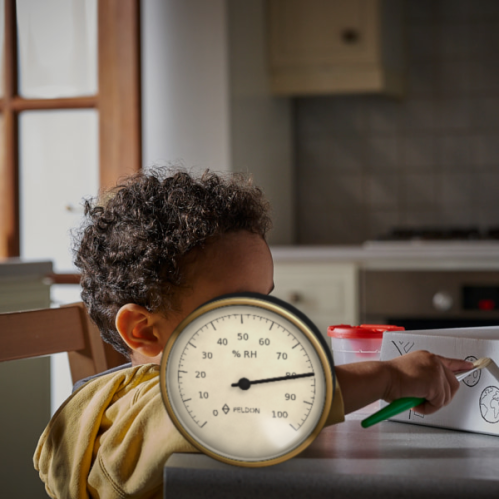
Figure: 80 %
